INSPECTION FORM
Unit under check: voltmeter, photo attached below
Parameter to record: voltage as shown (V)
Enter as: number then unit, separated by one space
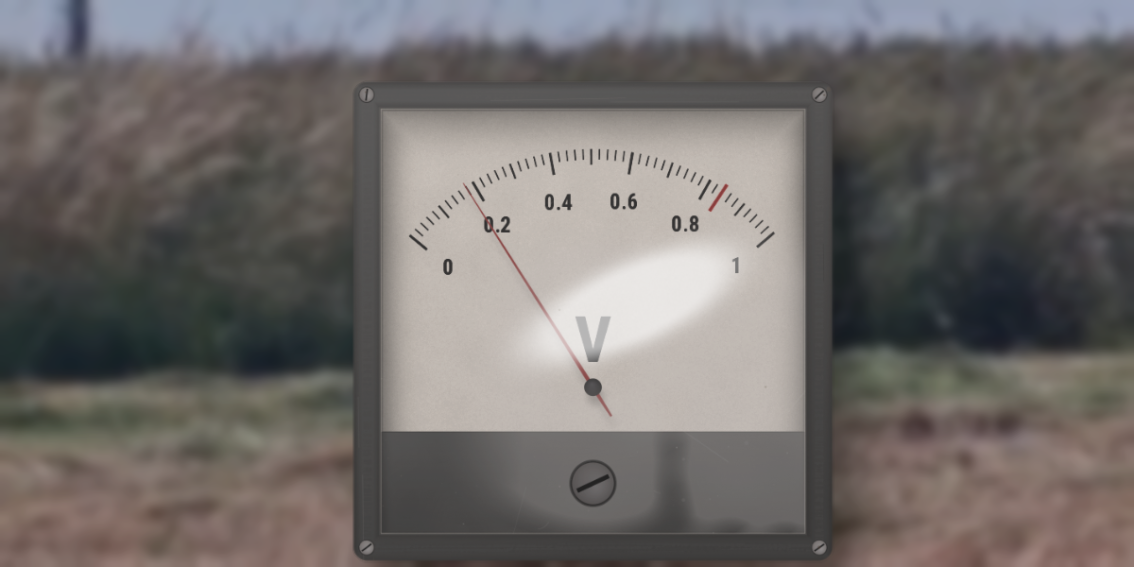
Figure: 0.18 V
